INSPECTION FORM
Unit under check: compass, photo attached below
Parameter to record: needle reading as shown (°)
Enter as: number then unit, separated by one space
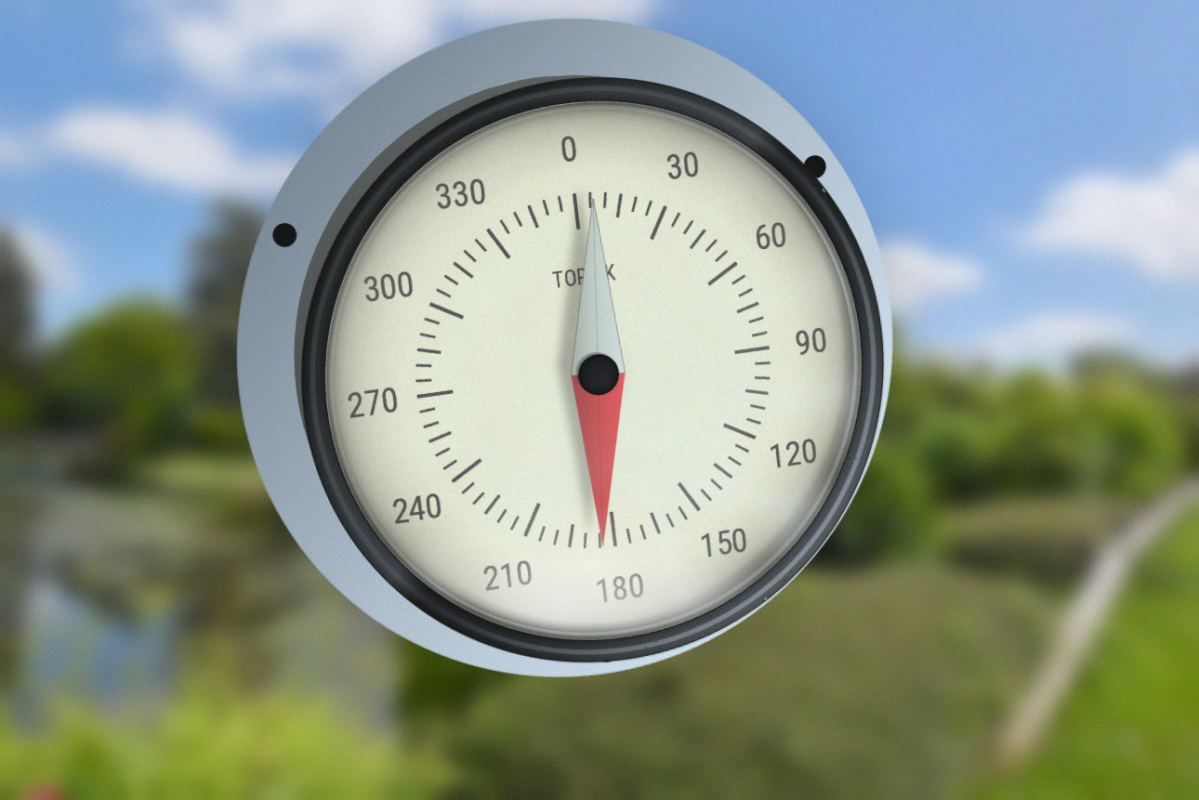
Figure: 185 °
